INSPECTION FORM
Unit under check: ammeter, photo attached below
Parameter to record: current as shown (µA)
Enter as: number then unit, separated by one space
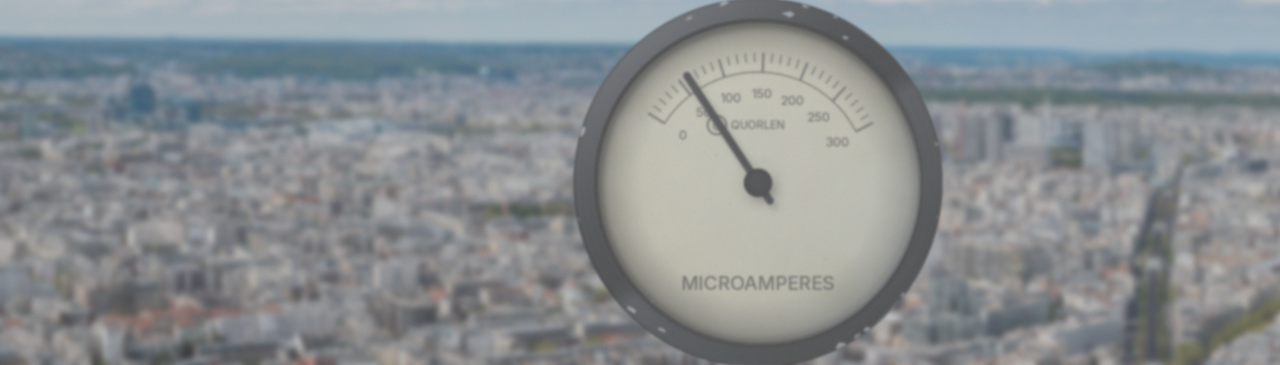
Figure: 60 µA
